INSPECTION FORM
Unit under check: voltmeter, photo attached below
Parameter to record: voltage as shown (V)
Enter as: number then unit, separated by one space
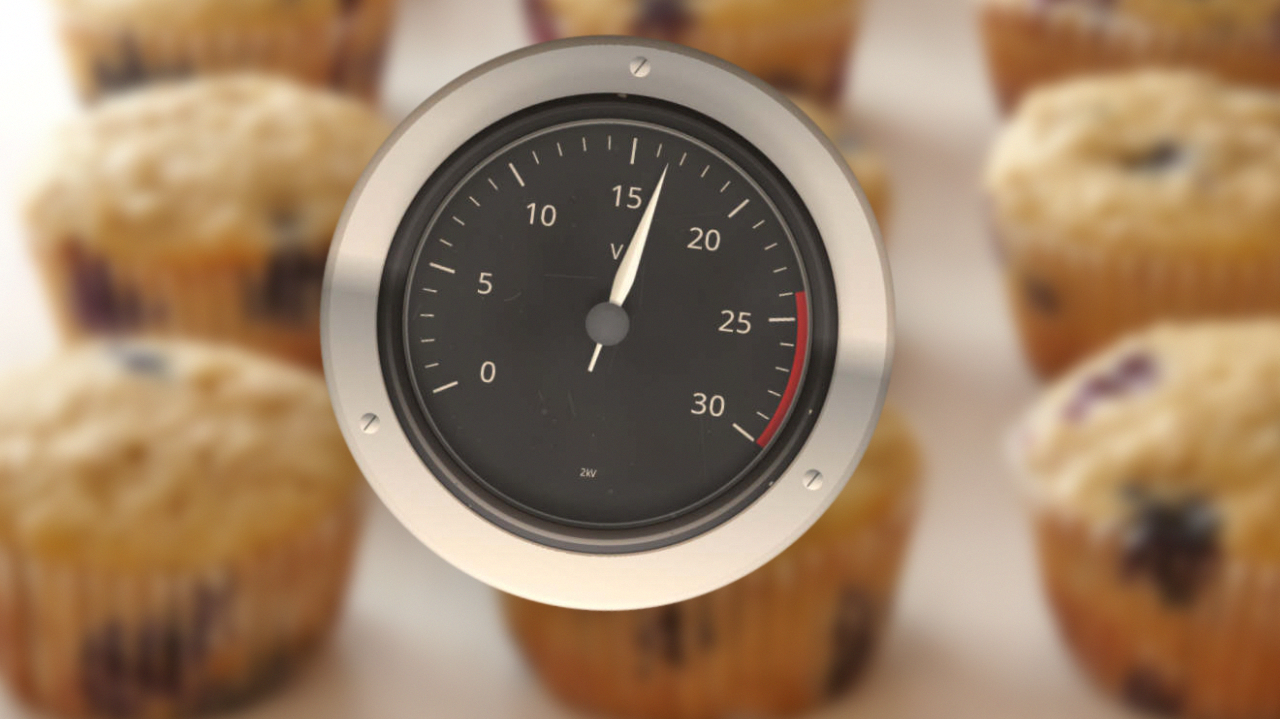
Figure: 16.5 V
